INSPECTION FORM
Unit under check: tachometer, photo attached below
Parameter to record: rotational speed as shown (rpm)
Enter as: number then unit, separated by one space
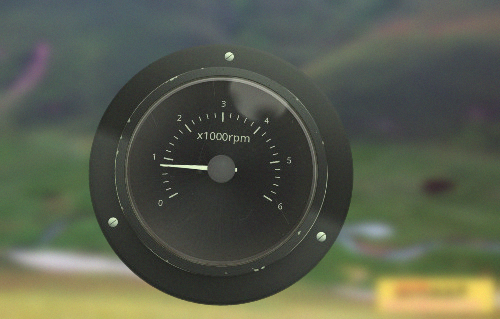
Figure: 800 rpm
